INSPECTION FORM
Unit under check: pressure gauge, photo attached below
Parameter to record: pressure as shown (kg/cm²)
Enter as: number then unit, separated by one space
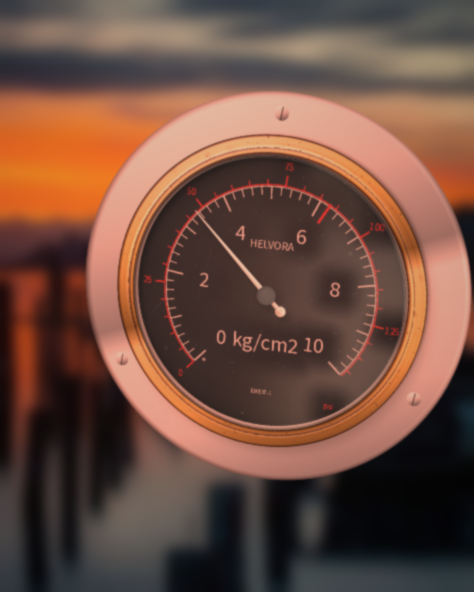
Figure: 3.4 kg/cm²
